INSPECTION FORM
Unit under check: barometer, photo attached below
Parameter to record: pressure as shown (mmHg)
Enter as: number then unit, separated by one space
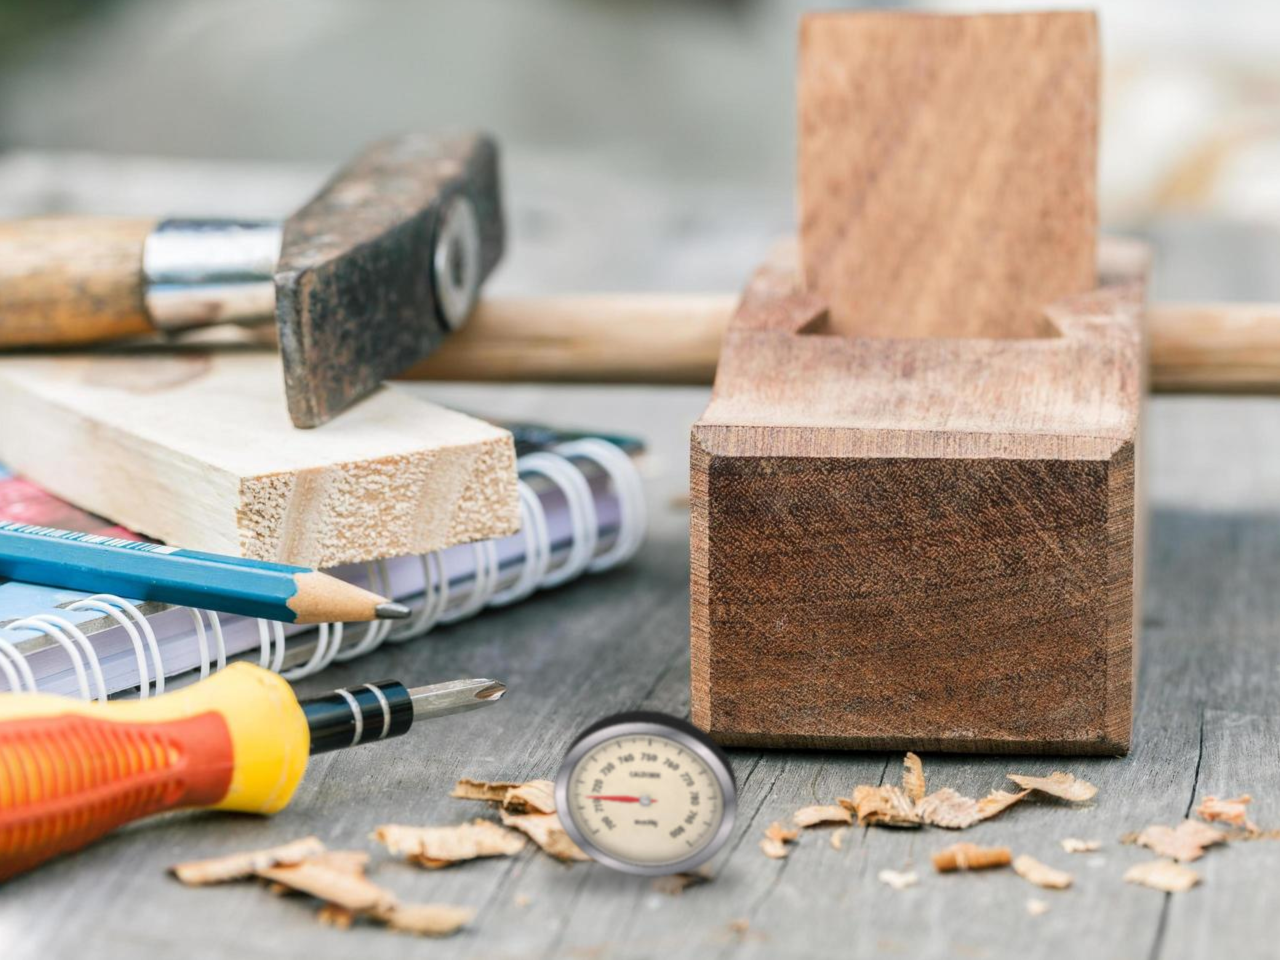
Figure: 715 mmHg
